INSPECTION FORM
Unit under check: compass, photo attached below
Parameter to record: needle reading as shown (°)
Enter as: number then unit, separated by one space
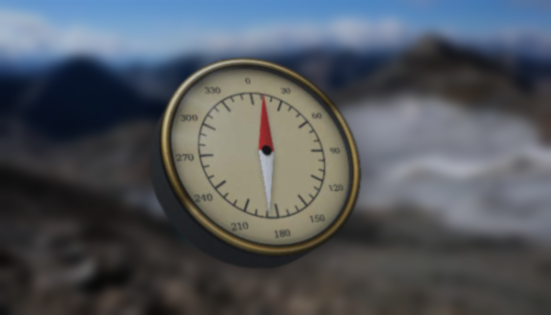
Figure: 10 °
